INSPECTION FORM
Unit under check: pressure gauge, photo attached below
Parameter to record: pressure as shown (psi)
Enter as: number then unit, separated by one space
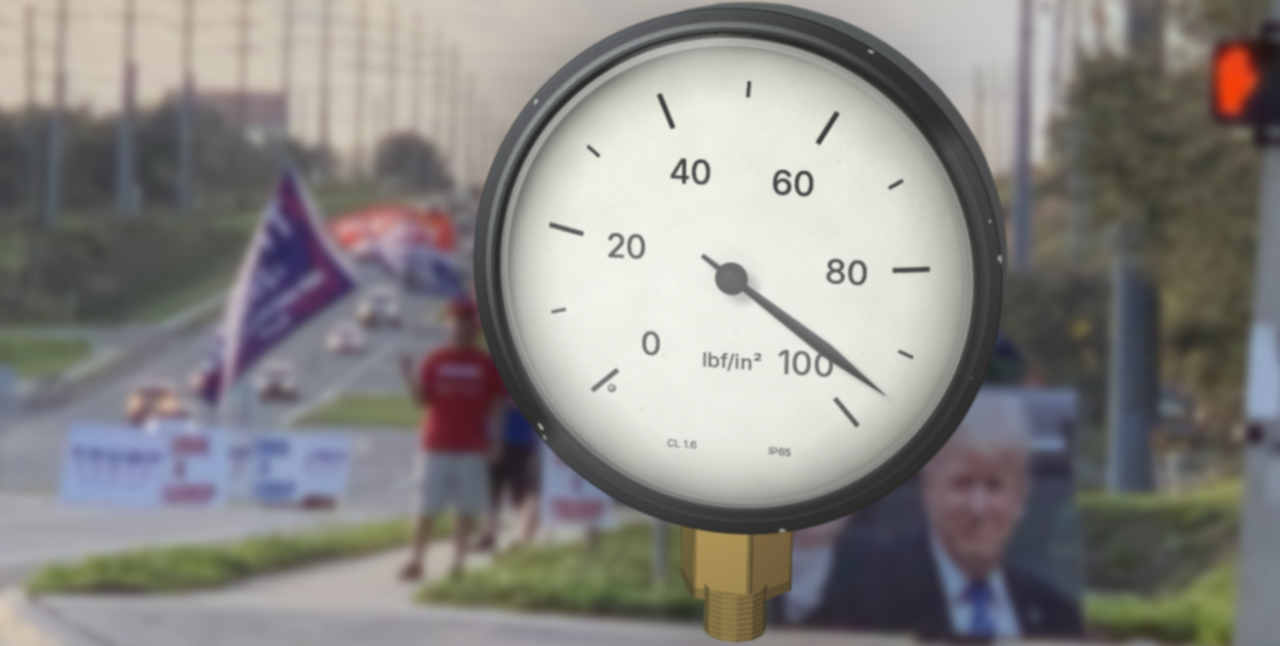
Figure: 95 psi
